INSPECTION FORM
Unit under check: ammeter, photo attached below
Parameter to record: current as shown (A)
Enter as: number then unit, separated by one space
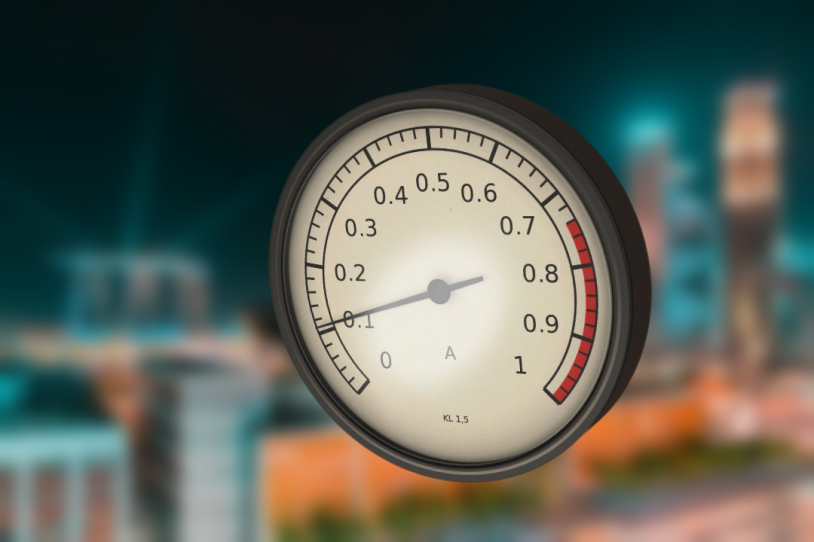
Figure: 0.11 A
